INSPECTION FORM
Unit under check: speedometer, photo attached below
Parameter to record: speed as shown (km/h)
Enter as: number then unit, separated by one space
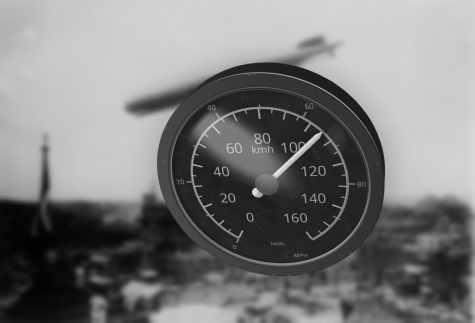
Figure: 105 km/h
